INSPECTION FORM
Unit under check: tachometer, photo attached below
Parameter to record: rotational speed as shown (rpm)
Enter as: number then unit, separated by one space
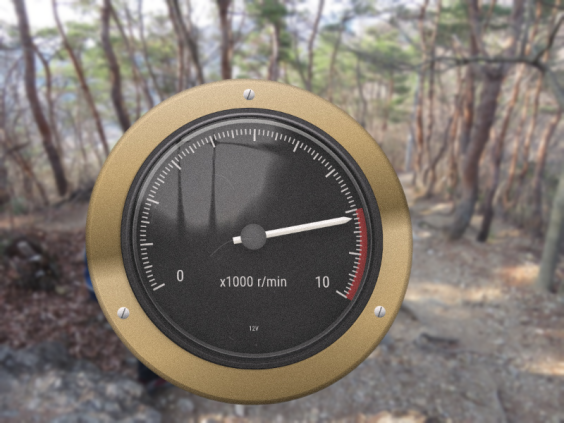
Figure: 8200 rpm
